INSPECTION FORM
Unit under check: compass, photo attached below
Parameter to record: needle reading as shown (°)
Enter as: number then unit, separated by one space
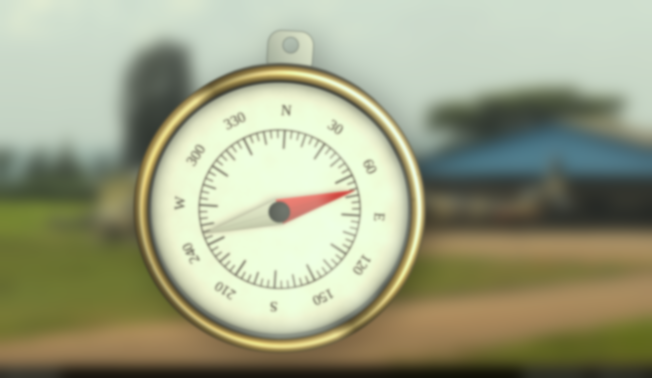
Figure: 70 °
